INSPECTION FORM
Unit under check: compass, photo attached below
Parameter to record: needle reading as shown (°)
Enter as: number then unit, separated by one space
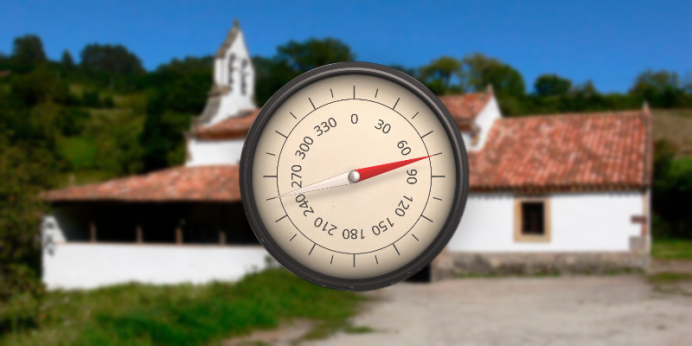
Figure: 75 °
